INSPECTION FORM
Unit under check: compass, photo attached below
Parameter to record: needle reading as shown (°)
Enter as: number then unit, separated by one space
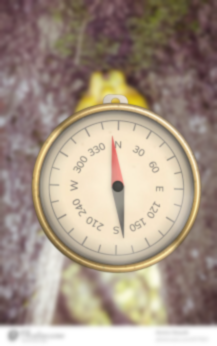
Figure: 352.5 °
